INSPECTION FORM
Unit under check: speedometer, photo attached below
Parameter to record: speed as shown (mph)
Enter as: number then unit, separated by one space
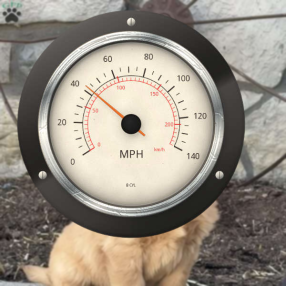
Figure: 42.5 mph
